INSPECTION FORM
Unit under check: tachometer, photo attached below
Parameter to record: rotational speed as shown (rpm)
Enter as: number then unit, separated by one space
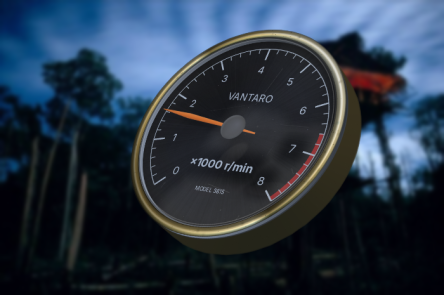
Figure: 1600 rpm
